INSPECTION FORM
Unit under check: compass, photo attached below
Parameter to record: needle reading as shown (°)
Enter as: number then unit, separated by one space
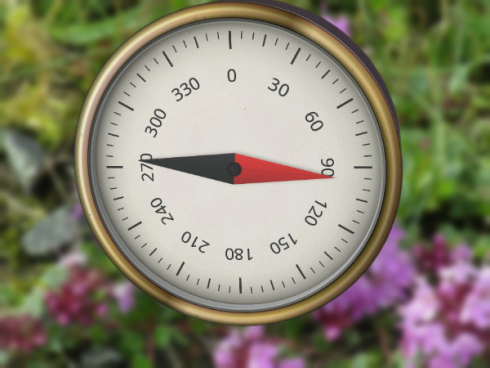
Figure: 95 °
